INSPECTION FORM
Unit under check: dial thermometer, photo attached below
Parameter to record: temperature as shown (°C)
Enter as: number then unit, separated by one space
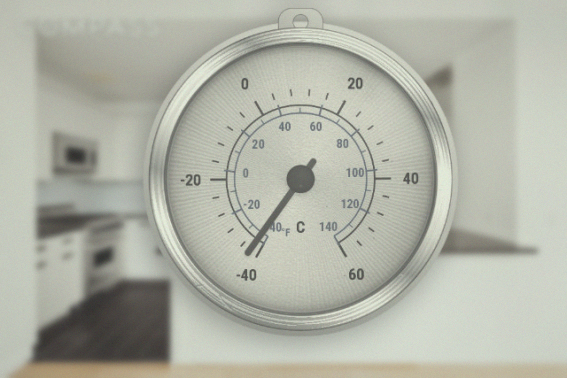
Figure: -38 °C
